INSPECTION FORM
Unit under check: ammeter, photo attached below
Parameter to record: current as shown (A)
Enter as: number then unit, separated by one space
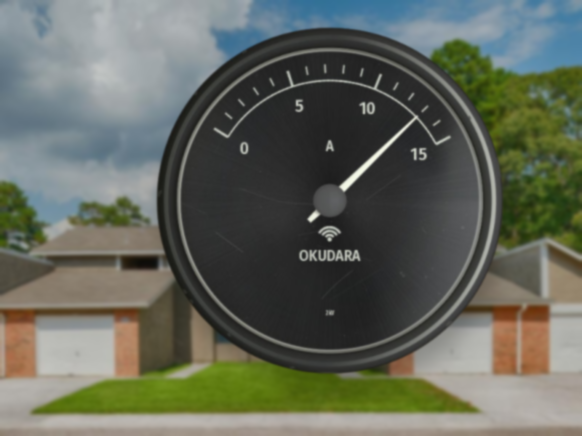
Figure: 13 A
